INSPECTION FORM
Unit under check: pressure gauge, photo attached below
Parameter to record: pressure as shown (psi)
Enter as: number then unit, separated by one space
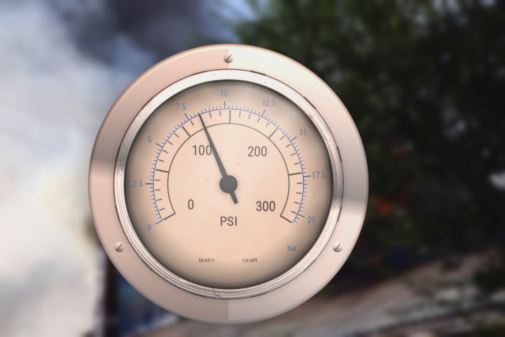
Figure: 120 psi
